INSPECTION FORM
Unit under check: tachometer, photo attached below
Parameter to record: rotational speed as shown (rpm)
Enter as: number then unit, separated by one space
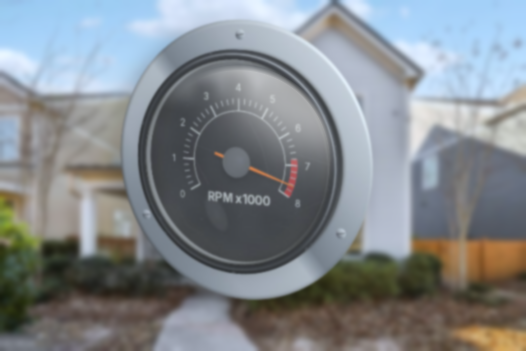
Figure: 7600 rpm
